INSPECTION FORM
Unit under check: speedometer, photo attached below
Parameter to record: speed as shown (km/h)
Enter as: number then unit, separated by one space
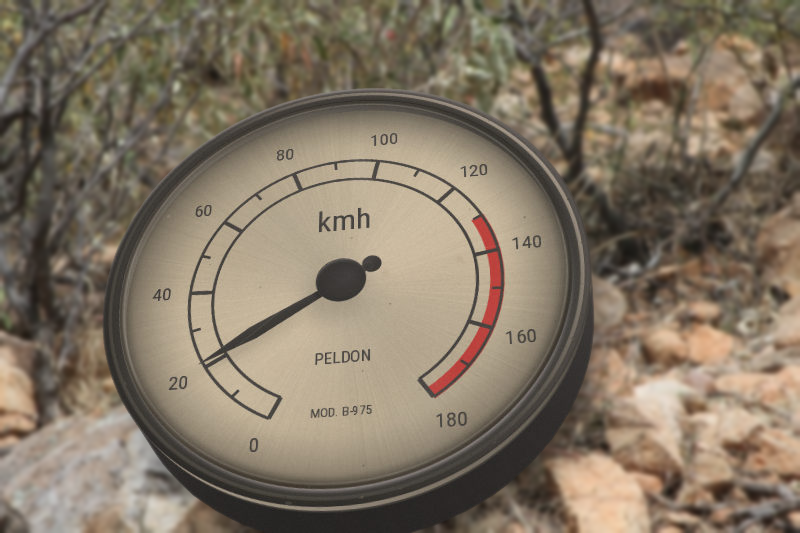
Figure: 20 km/h
